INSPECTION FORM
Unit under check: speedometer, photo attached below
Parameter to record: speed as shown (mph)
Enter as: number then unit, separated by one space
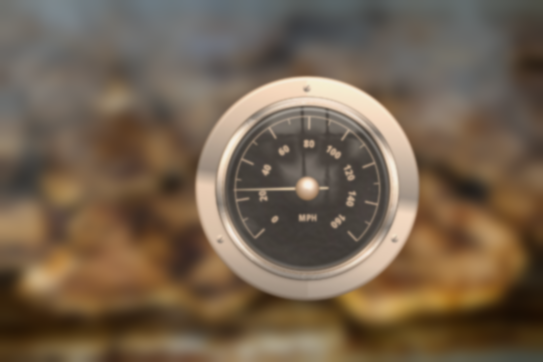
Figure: 25 mph
